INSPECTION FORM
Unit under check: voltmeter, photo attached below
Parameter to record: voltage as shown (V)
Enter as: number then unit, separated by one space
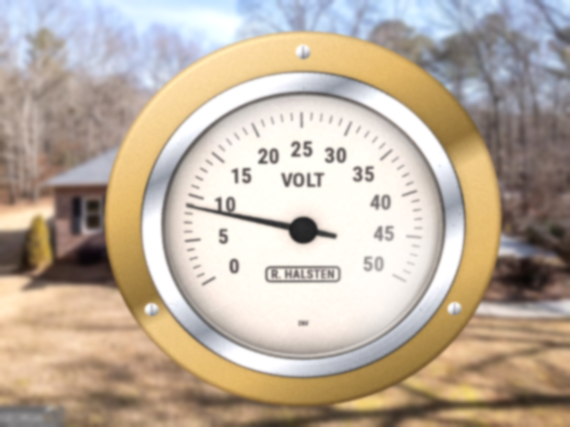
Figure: 9 V
